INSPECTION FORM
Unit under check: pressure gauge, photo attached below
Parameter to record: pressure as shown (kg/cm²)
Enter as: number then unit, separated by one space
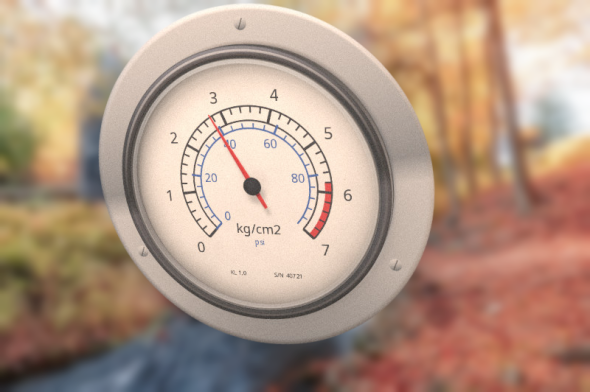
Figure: 2.8 kg/cm²
